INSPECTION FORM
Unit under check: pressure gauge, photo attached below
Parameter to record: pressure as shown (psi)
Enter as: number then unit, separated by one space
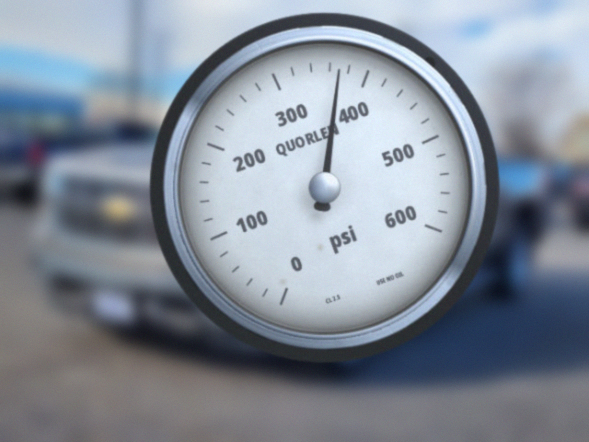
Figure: 370 psi
